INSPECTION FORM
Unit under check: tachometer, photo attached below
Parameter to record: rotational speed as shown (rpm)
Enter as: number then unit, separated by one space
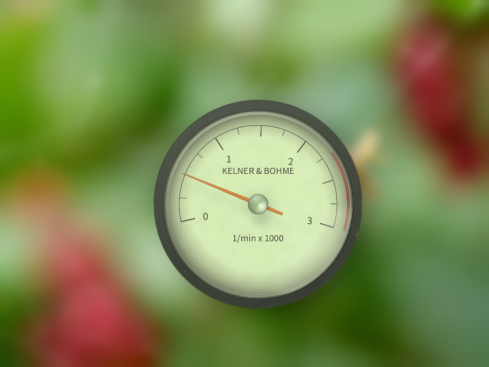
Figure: 500 rpm
